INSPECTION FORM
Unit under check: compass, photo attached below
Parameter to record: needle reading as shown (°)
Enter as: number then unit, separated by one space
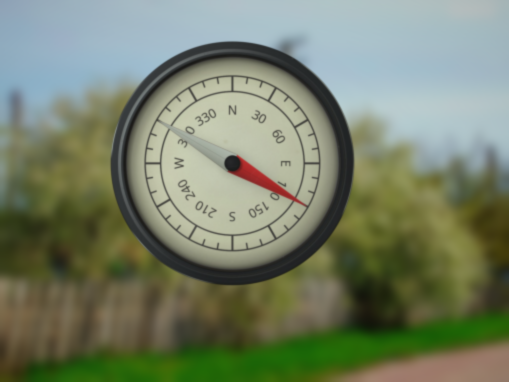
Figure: 120 °
